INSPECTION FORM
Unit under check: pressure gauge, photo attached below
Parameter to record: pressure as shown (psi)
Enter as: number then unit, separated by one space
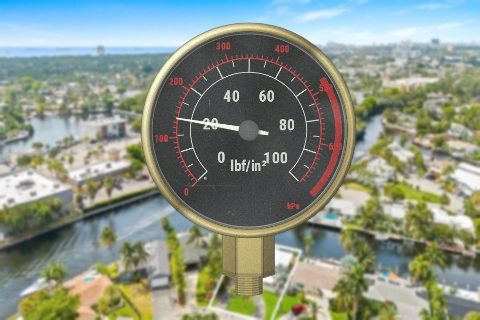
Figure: 20 psi
